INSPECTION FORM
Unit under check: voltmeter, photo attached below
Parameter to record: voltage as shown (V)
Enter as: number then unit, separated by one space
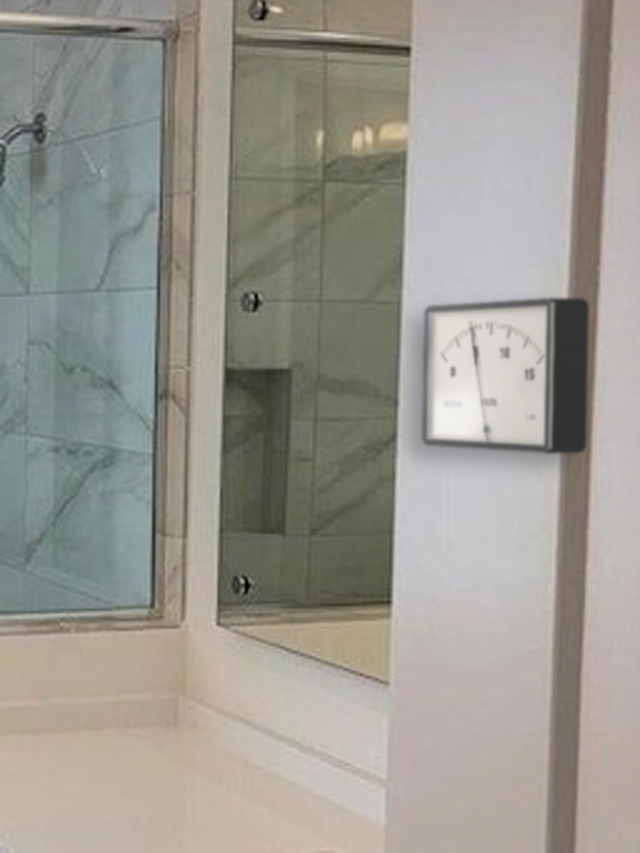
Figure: 5 V
